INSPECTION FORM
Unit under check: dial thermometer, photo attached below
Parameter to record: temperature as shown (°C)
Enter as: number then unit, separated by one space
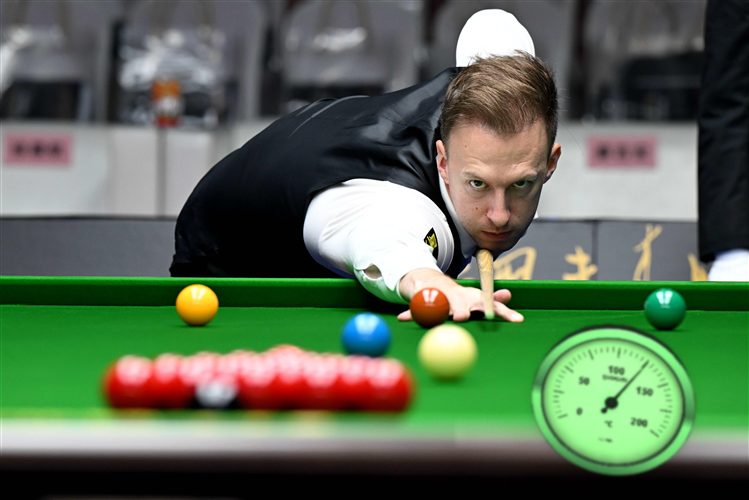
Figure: 125 °C
